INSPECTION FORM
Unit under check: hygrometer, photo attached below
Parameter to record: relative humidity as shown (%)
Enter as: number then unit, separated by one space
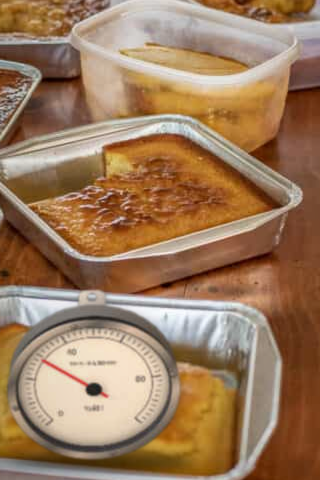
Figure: 30 %
